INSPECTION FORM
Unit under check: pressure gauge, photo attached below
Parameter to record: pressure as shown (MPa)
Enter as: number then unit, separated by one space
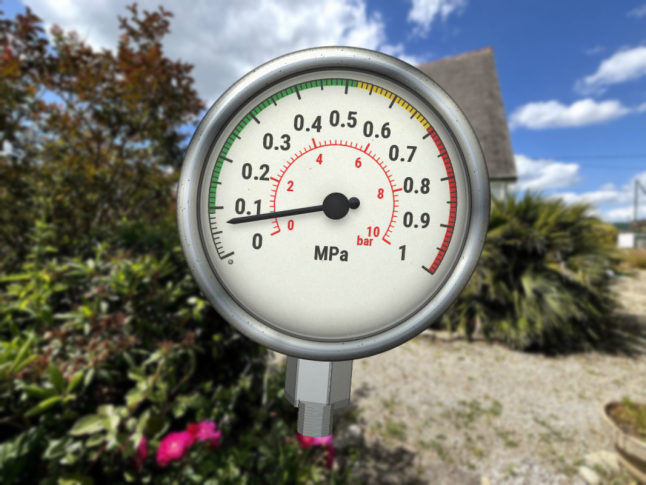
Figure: 0.07 MPa
